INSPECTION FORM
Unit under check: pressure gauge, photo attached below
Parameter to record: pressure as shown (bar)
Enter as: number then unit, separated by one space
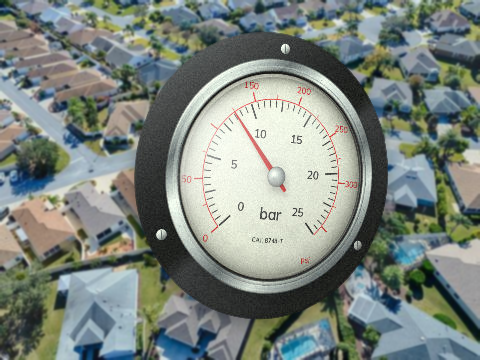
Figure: 8.5 bar
